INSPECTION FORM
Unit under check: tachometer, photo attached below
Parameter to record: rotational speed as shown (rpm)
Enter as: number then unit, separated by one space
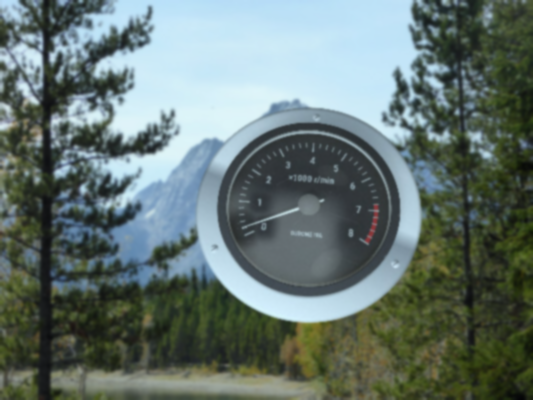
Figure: 200 rpm
